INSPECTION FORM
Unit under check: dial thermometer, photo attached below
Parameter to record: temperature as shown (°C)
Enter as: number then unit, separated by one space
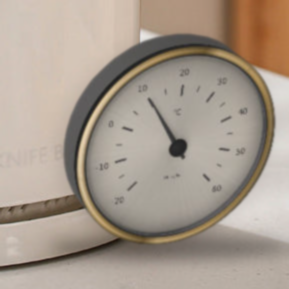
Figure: 10 °C
